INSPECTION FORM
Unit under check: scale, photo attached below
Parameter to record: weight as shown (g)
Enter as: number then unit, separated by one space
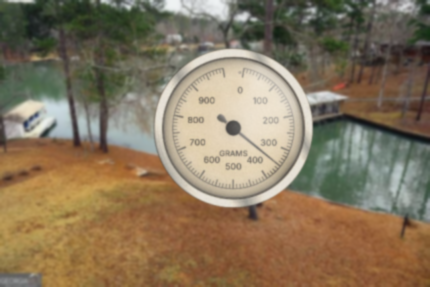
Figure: 350 g
